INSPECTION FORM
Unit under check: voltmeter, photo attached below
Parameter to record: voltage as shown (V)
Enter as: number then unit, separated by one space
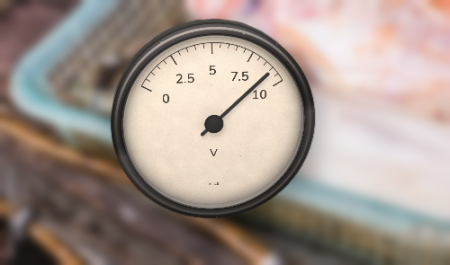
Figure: 9 V
